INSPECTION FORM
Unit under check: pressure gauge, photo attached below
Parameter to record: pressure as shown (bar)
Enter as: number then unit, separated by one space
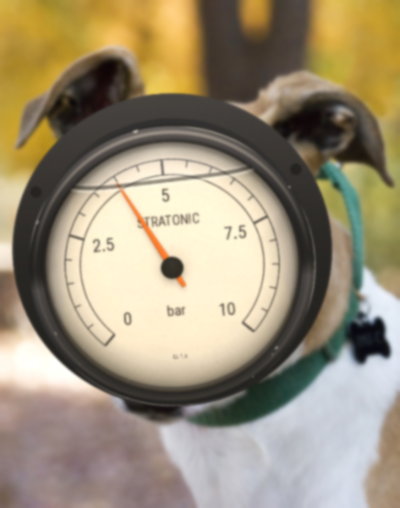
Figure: 4 bar
